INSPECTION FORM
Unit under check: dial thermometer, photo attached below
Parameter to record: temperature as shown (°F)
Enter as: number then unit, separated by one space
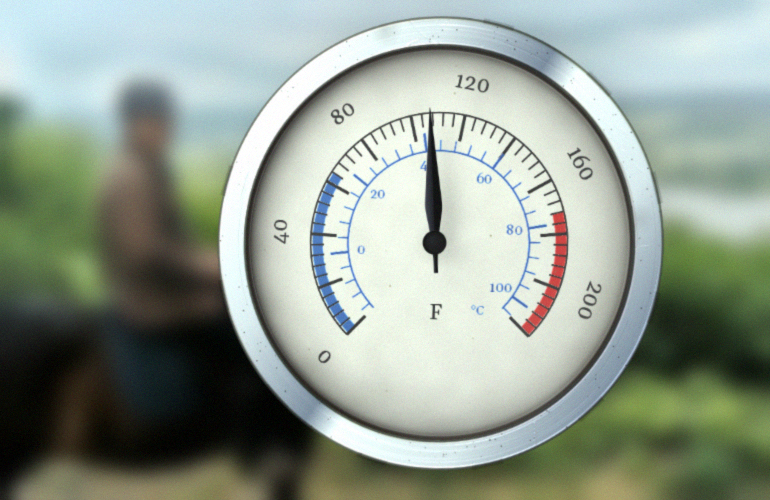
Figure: 108 °F
